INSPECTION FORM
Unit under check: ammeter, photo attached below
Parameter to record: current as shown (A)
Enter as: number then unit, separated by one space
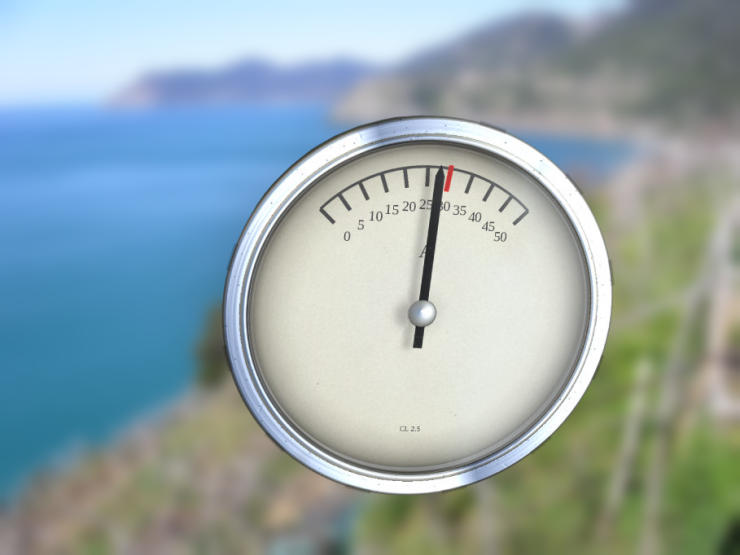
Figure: 27.5 A
